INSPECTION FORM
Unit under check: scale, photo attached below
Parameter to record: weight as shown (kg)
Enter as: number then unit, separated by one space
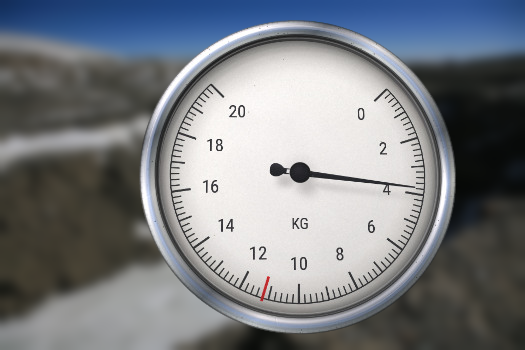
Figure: 3.8 kg
